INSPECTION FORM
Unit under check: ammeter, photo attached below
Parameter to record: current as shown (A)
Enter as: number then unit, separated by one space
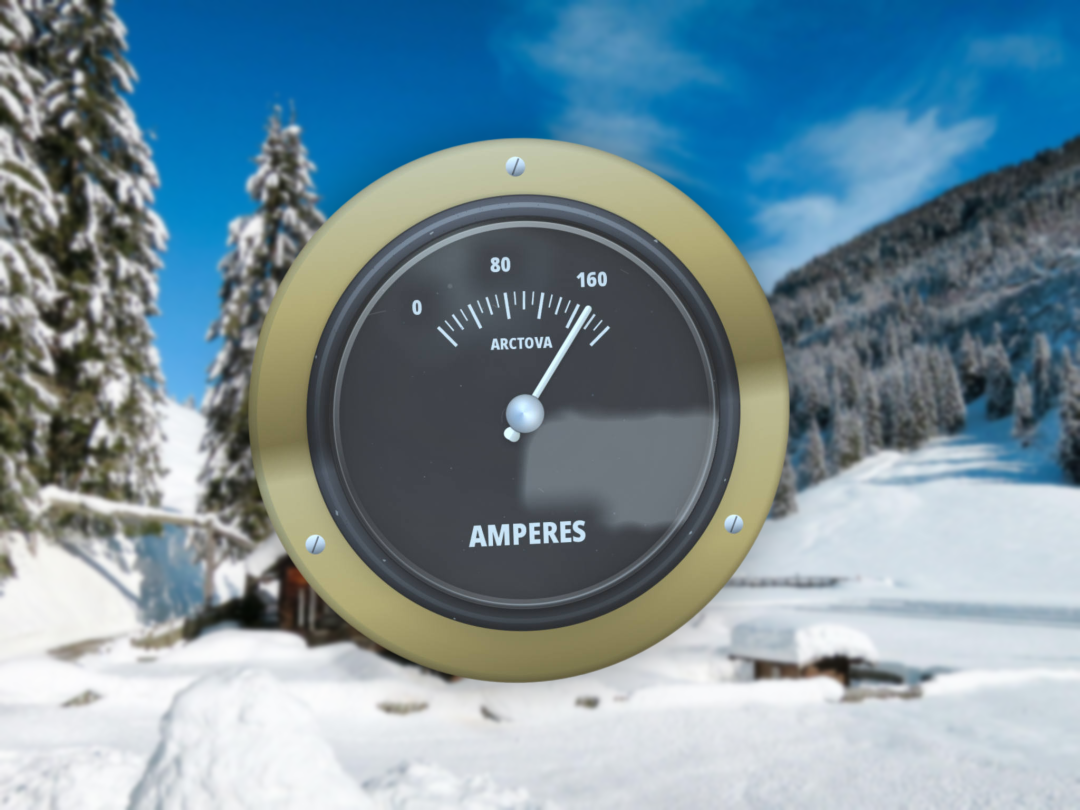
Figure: 170 A
